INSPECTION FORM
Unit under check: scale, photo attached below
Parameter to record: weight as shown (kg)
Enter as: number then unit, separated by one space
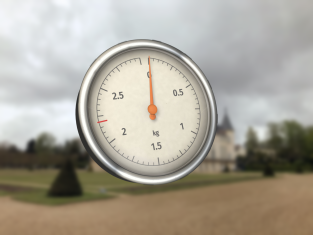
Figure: 0 kg
